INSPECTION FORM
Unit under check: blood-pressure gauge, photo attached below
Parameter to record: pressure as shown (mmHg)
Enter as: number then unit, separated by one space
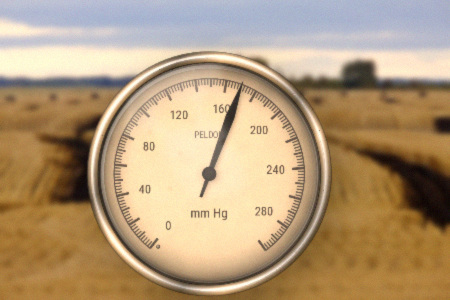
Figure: 170 mmHg
